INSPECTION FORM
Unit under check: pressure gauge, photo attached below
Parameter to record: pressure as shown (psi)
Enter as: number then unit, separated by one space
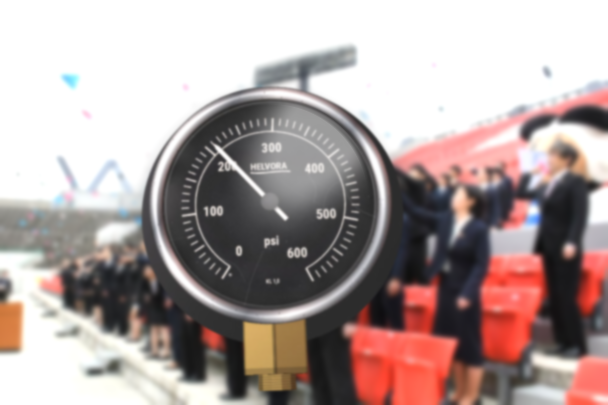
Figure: 210 psi
